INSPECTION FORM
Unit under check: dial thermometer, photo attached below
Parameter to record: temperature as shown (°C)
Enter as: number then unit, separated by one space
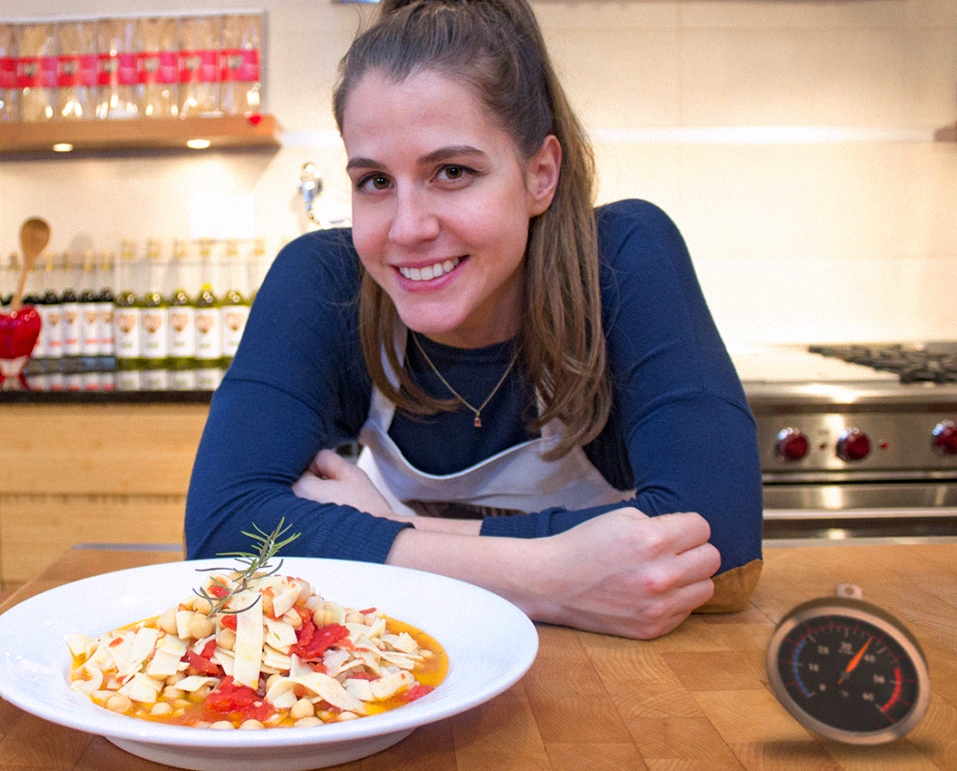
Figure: 36 °C
